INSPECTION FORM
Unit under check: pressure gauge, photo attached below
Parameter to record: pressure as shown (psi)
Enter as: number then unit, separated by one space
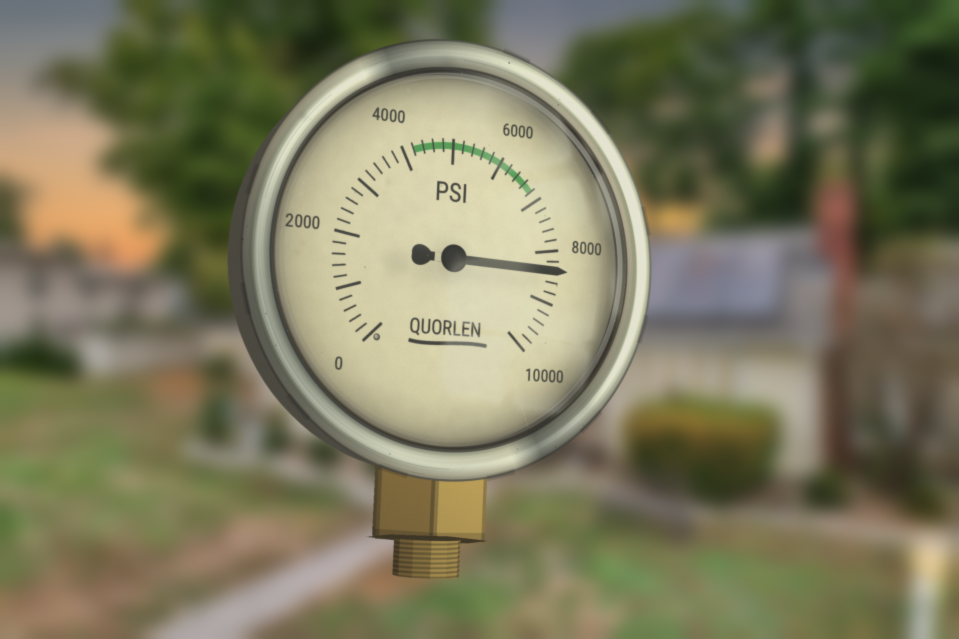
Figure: 8400 psi
